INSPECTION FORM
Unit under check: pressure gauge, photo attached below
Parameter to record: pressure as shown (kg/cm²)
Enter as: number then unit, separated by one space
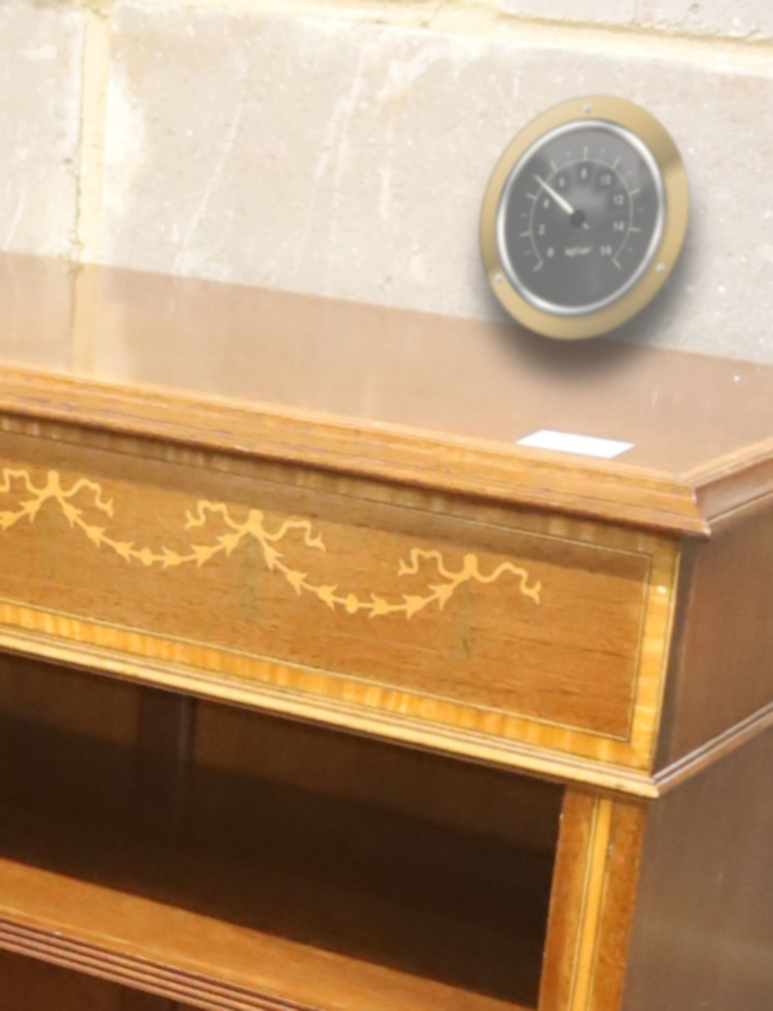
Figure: 5 kg/cm²
